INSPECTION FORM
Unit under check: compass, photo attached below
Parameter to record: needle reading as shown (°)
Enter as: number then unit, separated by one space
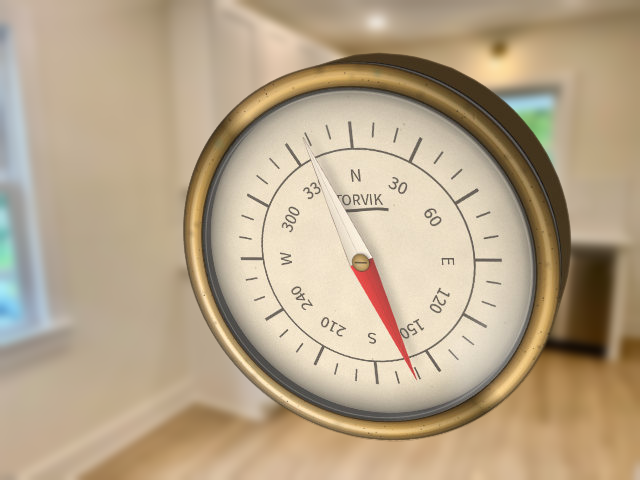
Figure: 160 °
